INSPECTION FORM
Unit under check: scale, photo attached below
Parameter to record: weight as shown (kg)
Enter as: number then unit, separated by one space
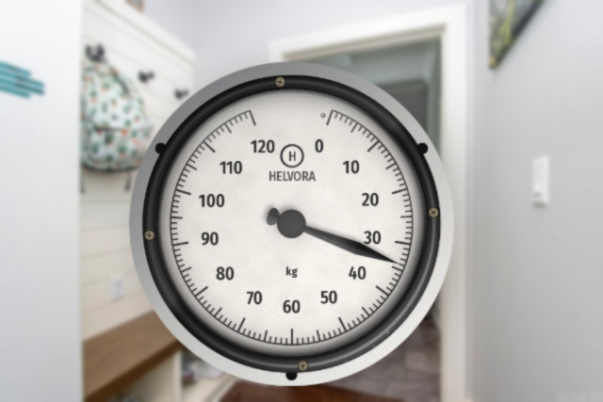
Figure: 34 kg
